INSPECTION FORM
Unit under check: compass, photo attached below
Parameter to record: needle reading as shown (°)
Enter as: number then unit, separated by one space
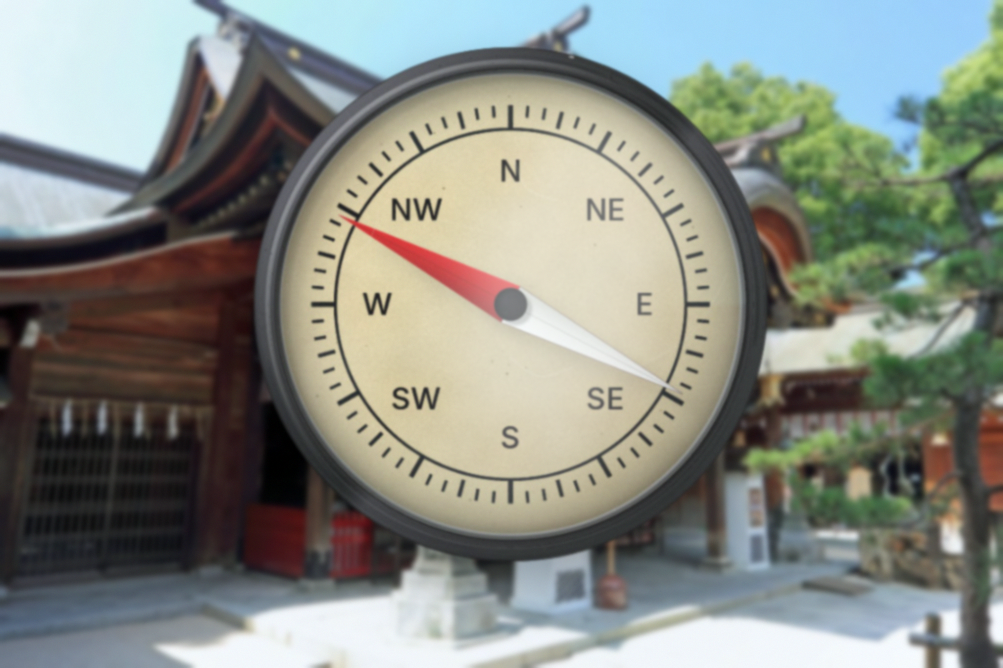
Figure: 297.5 °
